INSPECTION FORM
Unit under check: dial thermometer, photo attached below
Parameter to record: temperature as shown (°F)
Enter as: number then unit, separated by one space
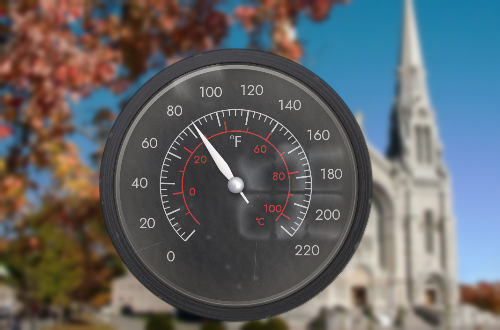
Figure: 84 °F
